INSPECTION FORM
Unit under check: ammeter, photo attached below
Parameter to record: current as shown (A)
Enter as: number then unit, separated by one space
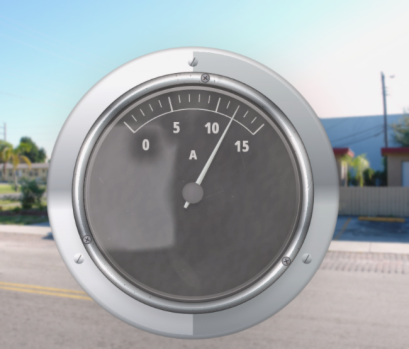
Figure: 12 A
